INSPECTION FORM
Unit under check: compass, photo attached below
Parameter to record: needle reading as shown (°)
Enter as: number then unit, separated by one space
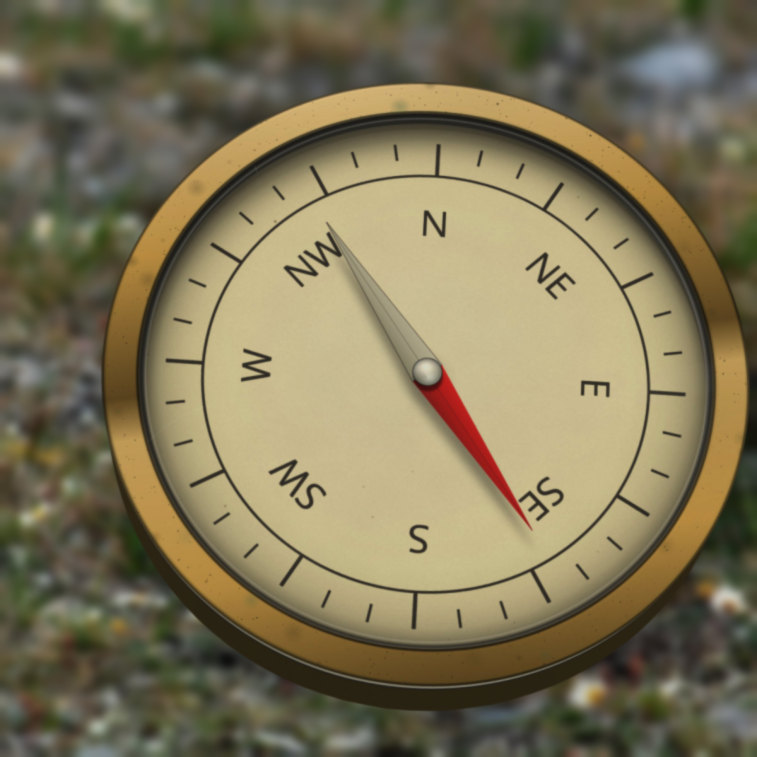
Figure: 145 °
